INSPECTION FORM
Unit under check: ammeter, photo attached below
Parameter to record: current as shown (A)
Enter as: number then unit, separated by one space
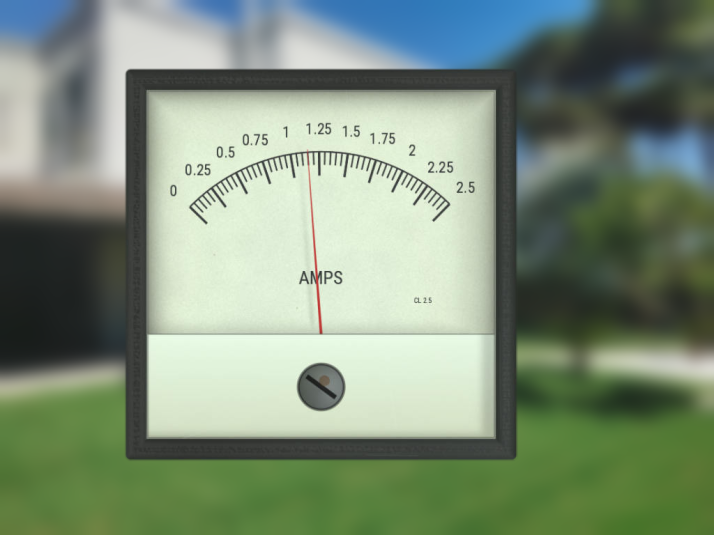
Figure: 1.15 A
